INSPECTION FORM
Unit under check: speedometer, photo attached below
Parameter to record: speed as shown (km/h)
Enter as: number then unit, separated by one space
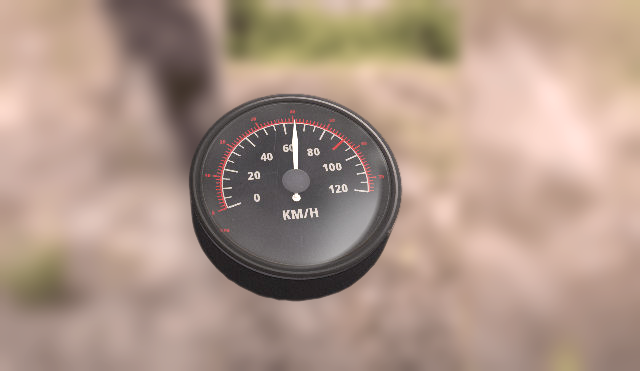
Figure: 65 km/h
